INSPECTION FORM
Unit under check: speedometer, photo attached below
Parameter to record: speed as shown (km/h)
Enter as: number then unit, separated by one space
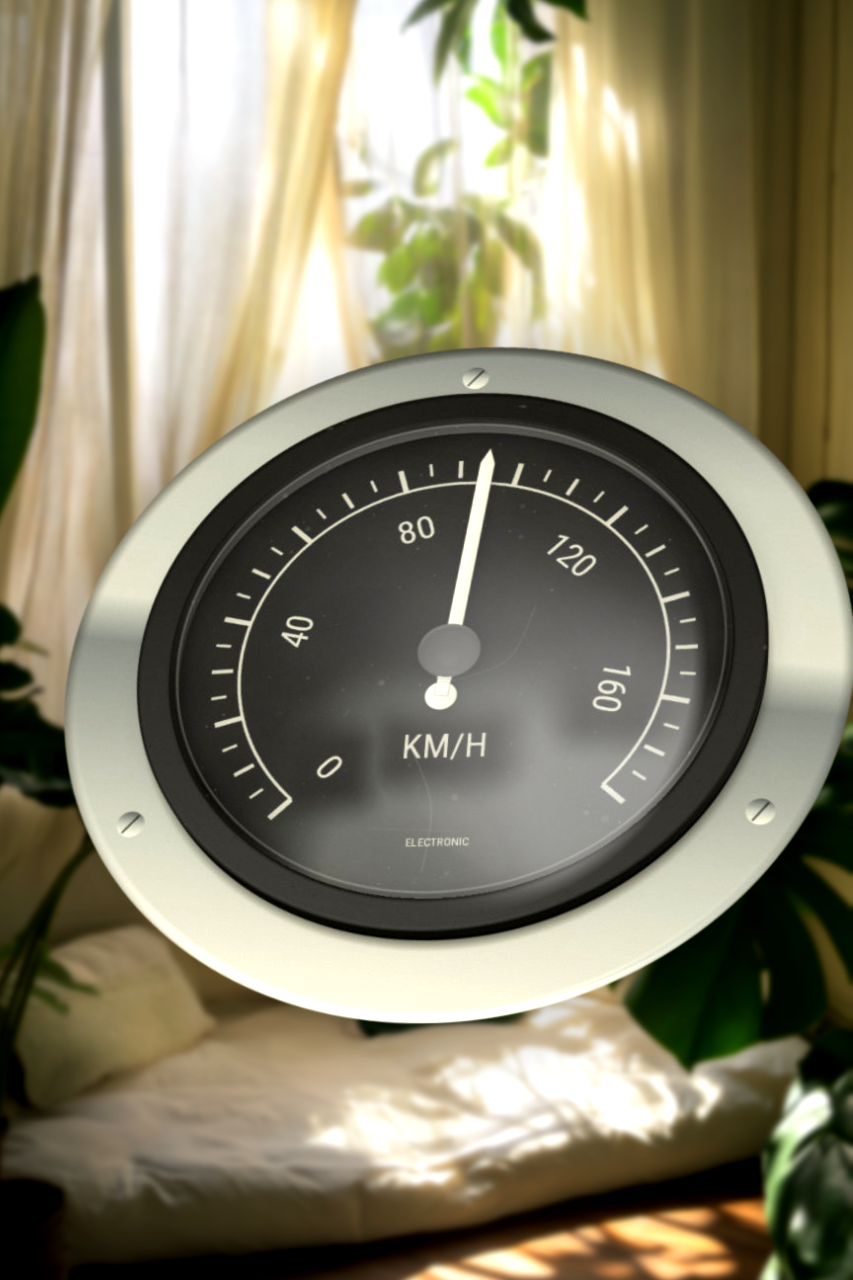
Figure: 95 km/h
